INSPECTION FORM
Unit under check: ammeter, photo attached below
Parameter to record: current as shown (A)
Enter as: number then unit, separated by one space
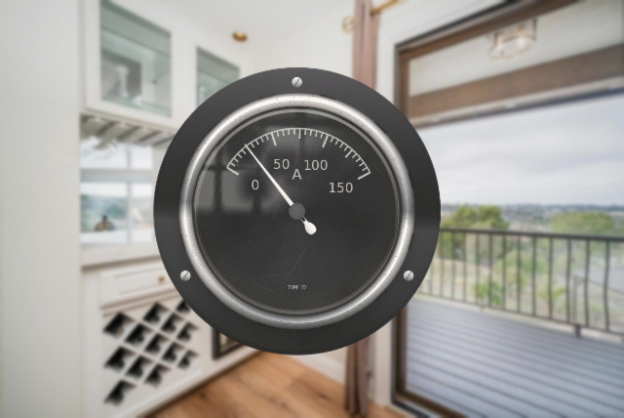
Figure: 25 A
